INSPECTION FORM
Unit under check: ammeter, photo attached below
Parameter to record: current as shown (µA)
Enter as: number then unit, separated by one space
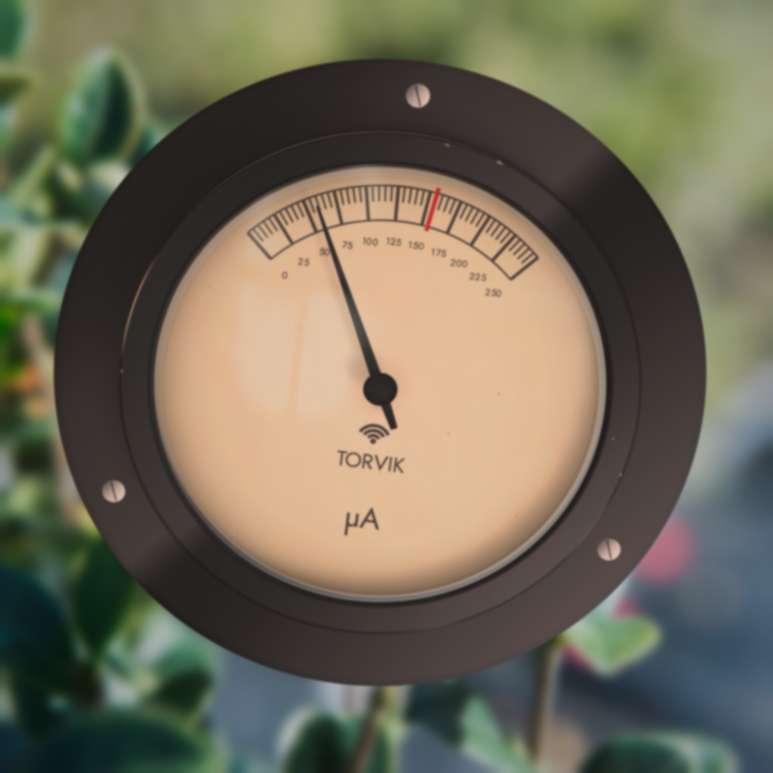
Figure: 60 µA
